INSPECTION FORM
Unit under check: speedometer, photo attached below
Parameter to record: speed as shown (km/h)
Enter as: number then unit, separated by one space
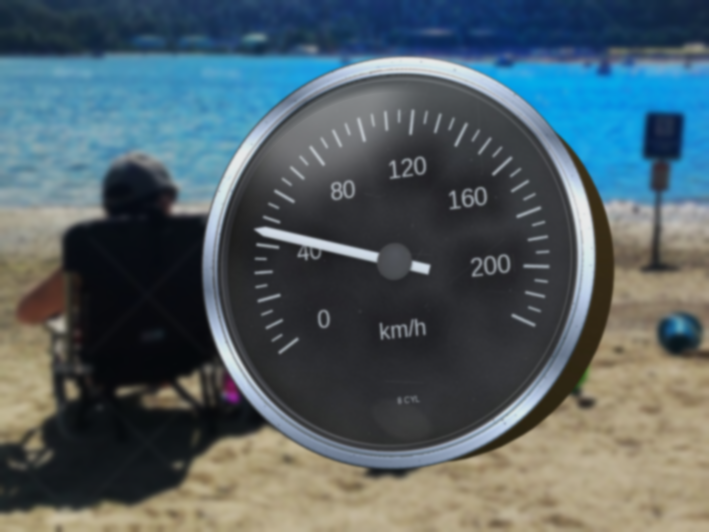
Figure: 45 km/h
